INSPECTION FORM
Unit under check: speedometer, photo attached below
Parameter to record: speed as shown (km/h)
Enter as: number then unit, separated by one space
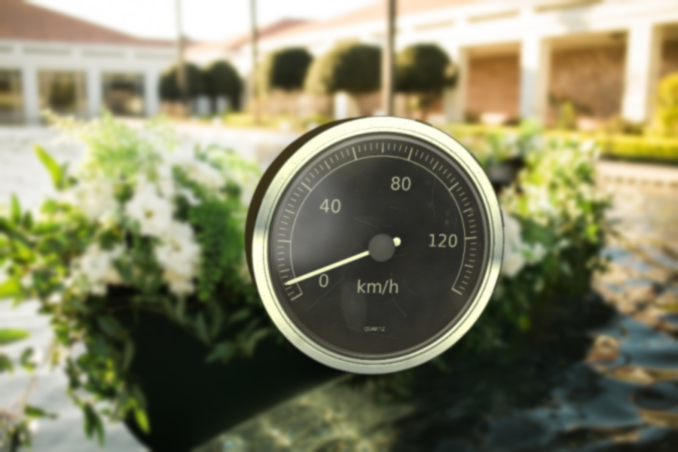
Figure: 6 km/h
